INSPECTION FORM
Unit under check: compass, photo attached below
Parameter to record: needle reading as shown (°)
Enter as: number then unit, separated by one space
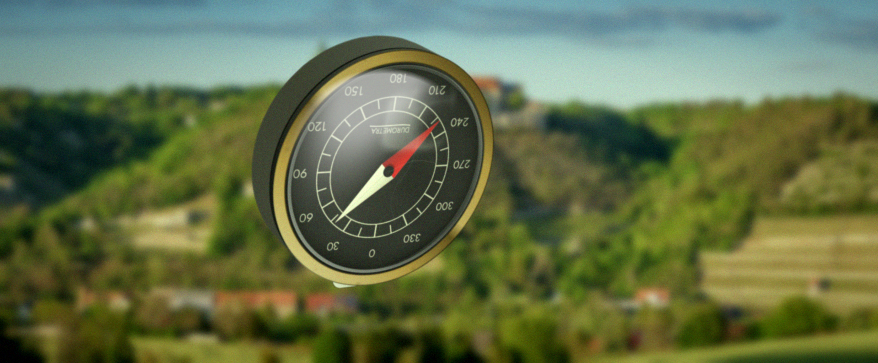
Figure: 225 °
